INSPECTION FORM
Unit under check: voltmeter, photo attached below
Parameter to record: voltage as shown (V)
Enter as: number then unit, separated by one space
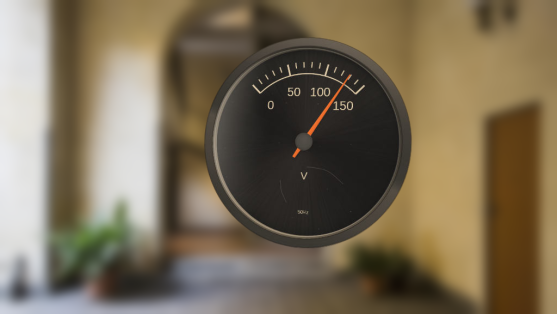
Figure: 130 V
